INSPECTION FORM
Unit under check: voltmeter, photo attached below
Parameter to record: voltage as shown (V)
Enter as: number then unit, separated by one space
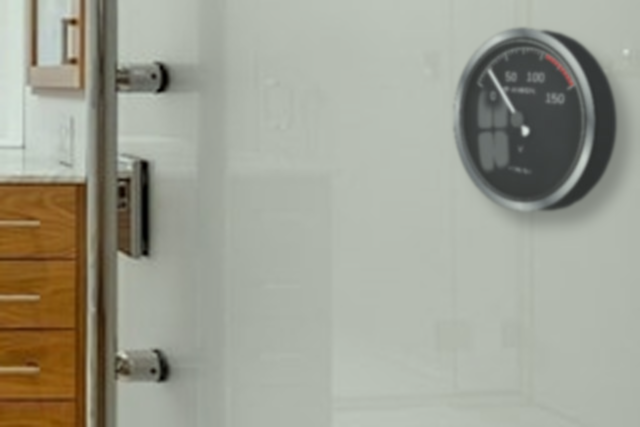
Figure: 25 V
